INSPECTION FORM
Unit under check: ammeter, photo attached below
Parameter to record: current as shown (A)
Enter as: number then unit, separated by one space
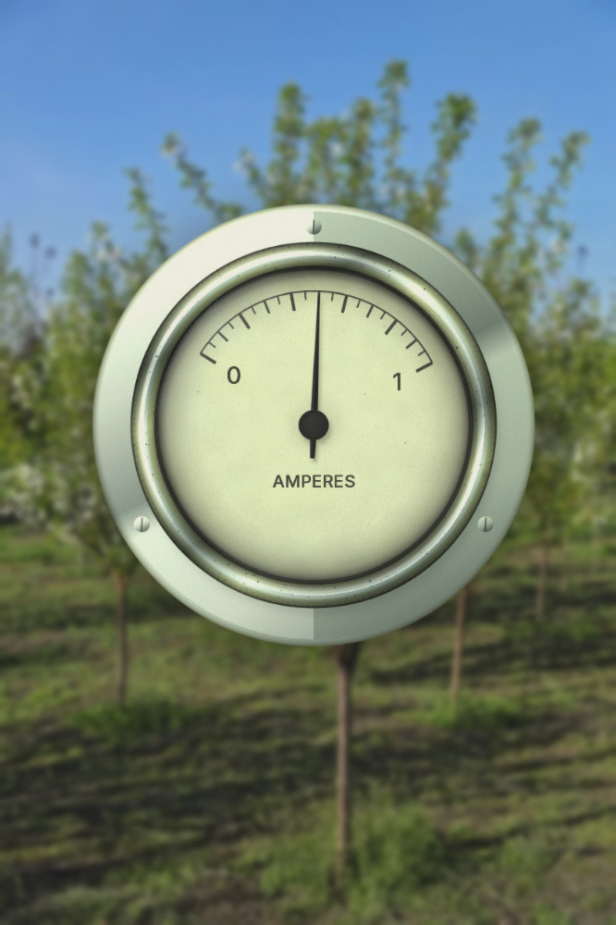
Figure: 0.5 A
